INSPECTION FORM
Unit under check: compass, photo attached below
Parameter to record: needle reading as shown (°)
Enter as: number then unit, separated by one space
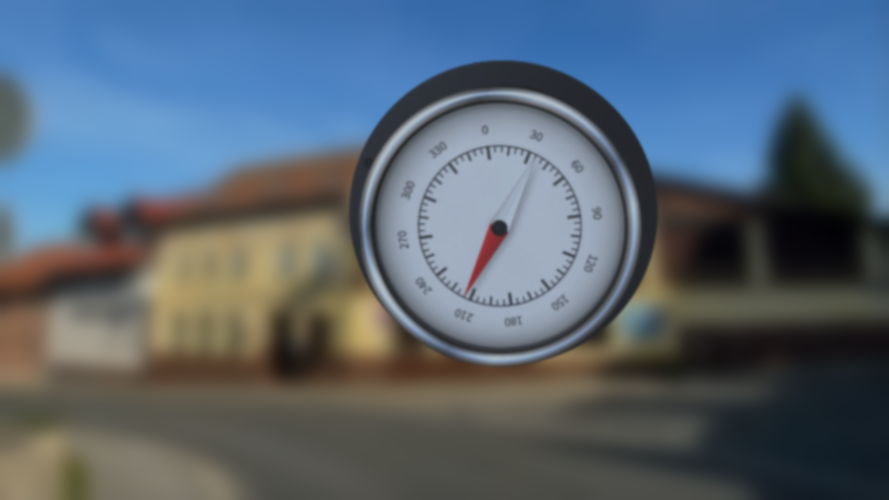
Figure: 215 °
